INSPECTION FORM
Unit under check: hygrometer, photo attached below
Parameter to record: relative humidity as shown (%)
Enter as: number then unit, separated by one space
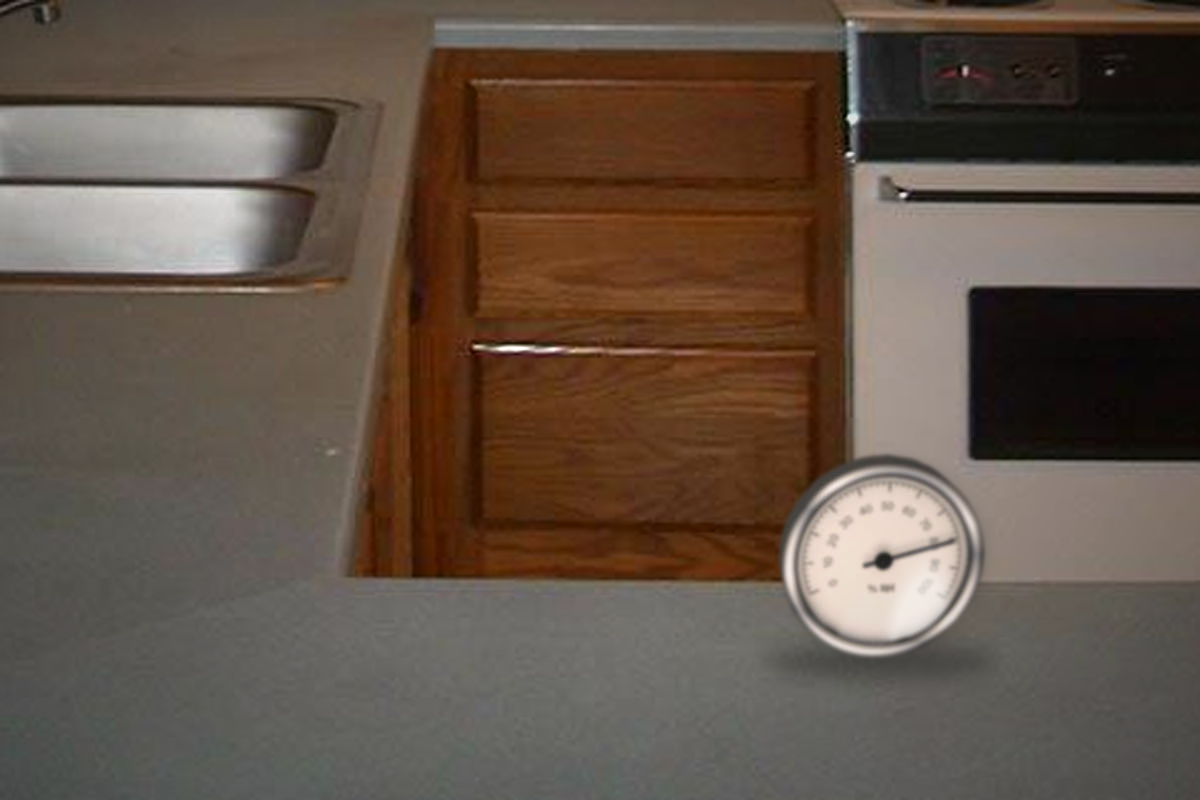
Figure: 80 %
